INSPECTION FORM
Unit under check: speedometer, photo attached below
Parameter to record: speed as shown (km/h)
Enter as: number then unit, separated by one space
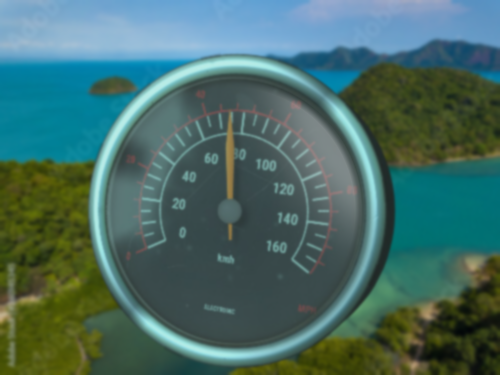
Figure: 75 km/h
